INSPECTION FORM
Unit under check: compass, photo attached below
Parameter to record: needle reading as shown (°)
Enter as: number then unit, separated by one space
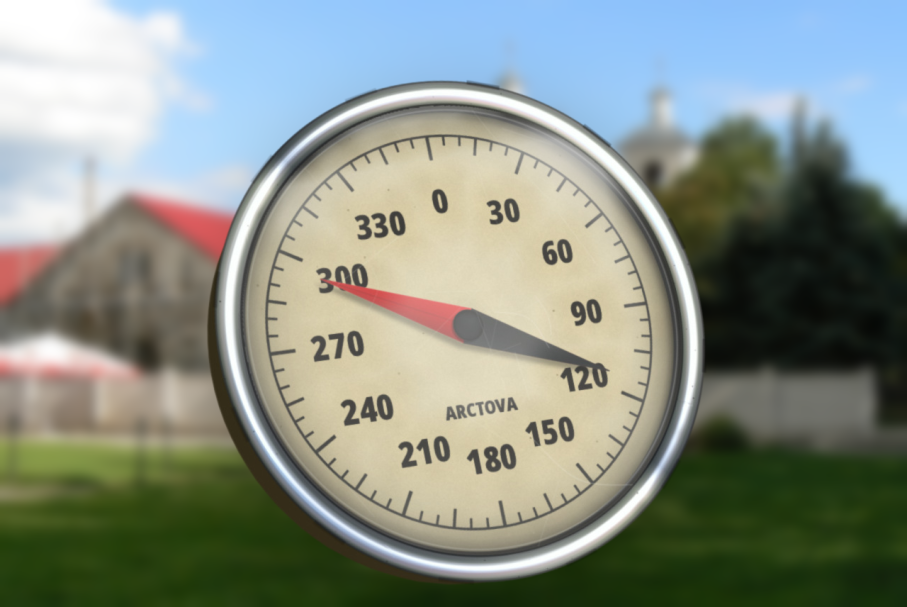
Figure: 295 °
